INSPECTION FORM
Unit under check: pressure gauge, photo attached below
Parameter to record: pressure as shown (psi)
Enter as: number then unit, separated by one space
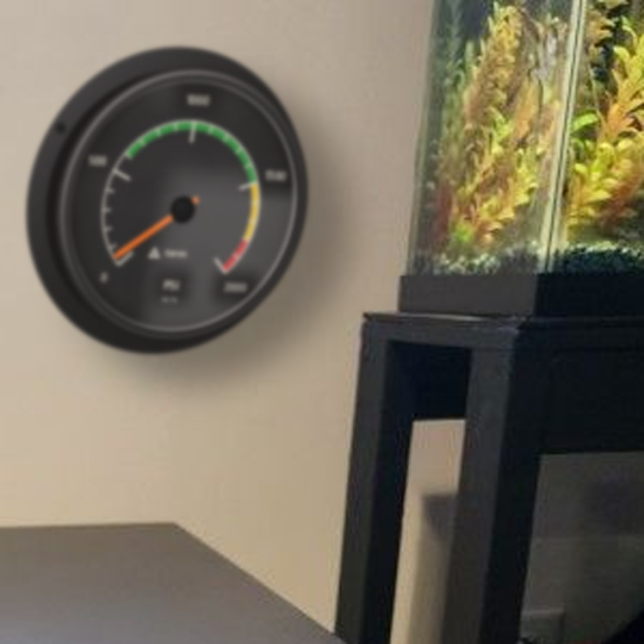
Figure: 50 psi
